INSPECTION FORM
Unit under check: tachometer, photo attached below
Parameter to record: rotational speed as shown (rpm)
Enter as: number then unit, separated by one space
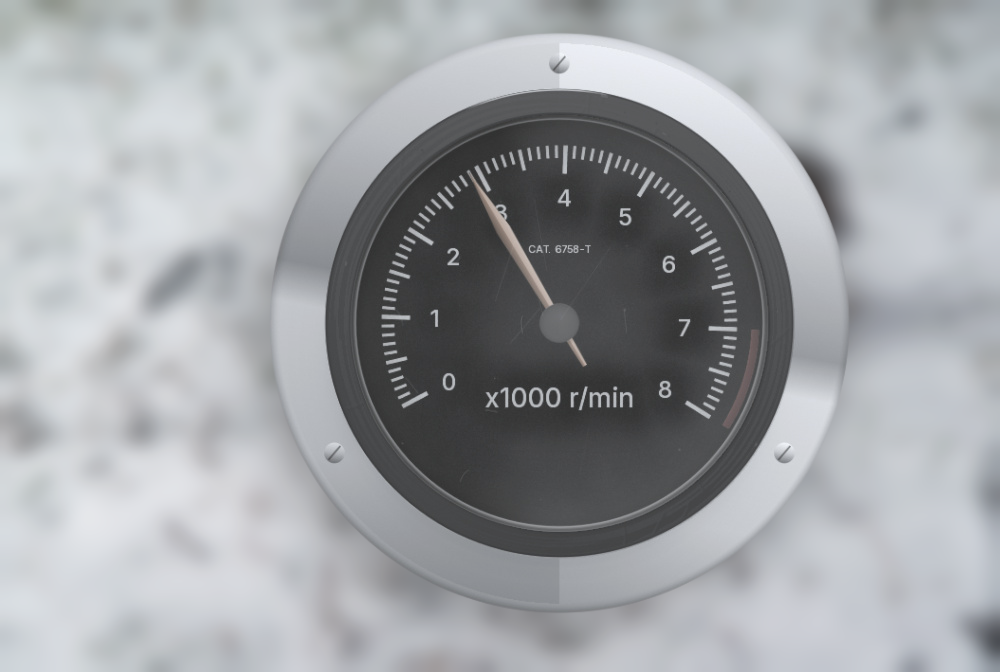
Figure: 2900 rpm
